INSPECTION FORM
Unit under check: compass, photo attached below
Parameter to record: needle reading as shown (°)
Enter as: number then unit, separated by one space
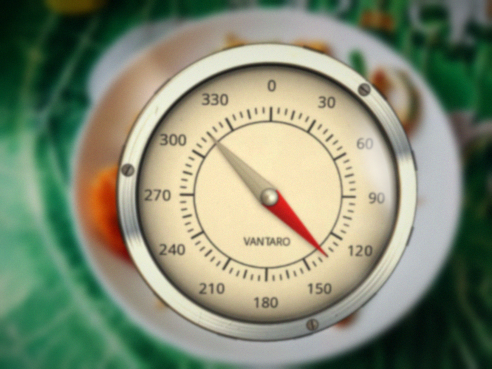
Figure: 135 °
